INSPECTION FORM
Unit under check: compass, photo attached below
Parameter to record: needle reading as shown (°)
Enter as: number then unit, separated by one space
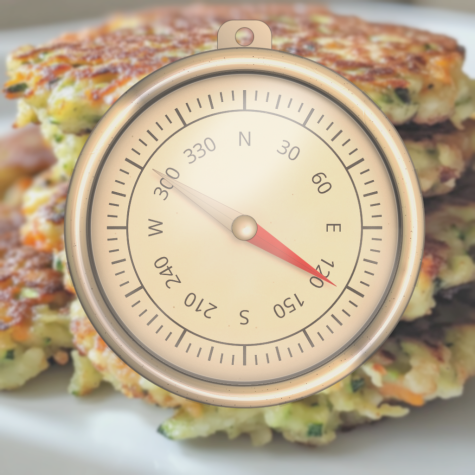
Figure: 122.5 °
